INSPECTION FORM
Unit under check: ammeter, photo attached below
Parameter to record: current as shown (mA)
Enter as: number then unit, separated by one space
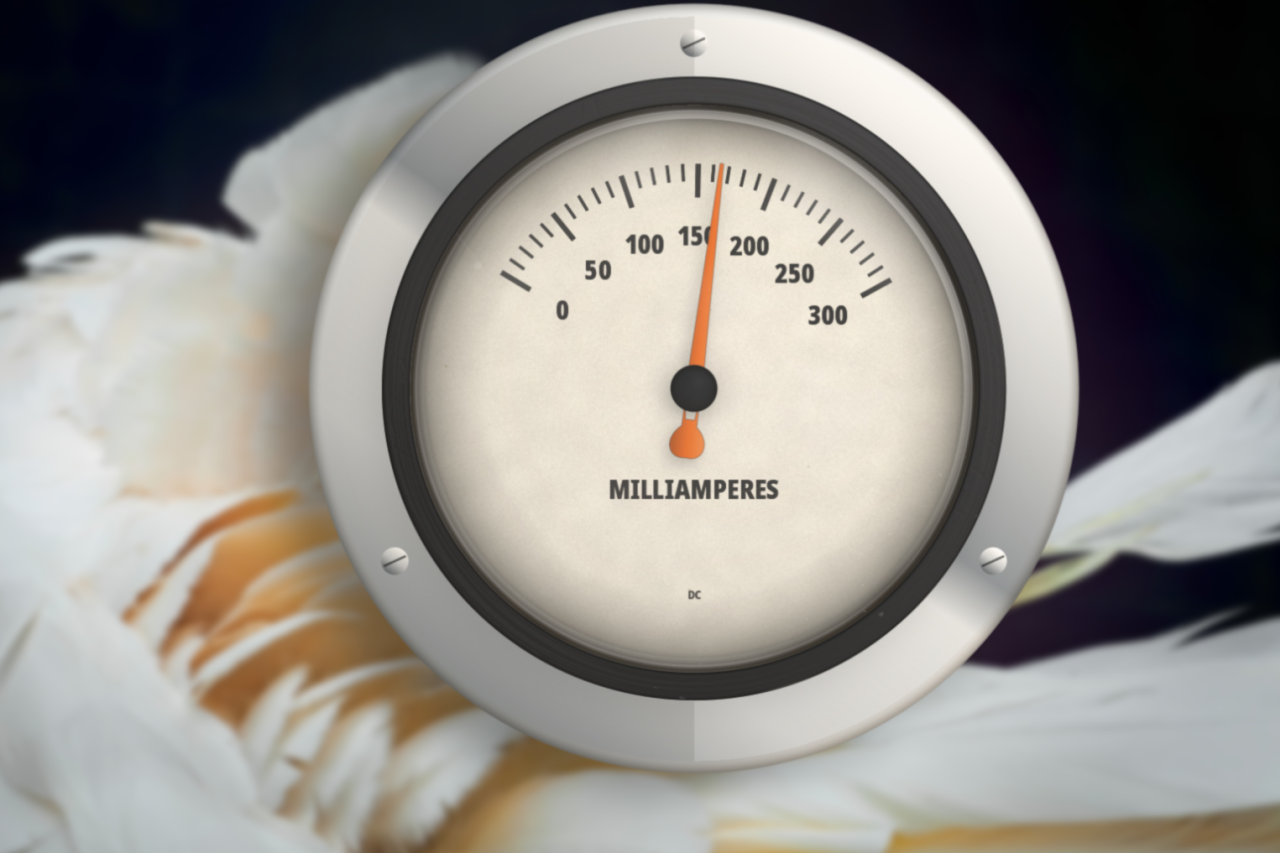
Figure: 165 mA
